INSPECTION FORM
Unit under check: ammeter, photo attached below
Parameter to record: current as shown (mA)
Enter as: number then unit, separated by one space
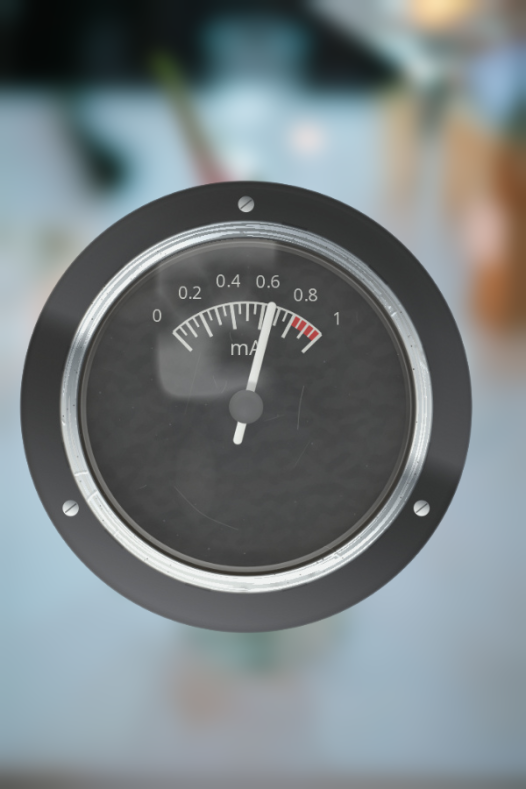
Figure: 0.65 mA
